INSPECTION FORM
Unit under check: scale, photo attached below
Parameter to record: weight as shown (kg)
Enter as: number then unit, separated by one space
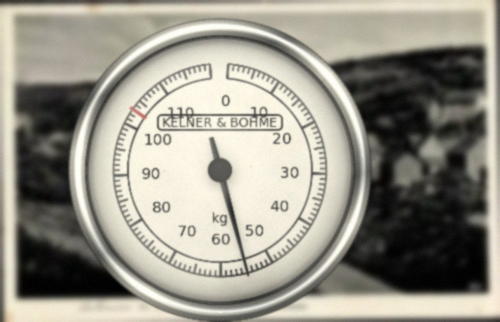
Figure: 55 kg
